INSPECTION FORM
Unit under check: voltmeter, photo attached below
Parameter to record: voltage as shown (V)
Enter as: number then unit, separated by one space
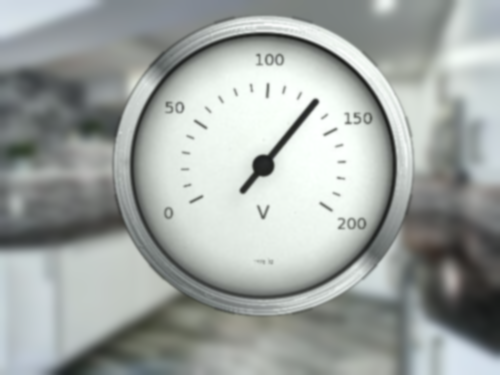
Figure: 130 V
